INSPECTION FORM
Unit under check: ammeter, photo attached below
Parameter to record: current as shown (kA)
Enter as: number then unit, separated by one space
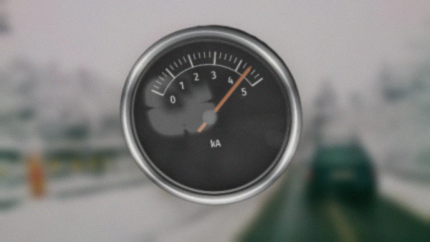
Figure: 4.4 kA
